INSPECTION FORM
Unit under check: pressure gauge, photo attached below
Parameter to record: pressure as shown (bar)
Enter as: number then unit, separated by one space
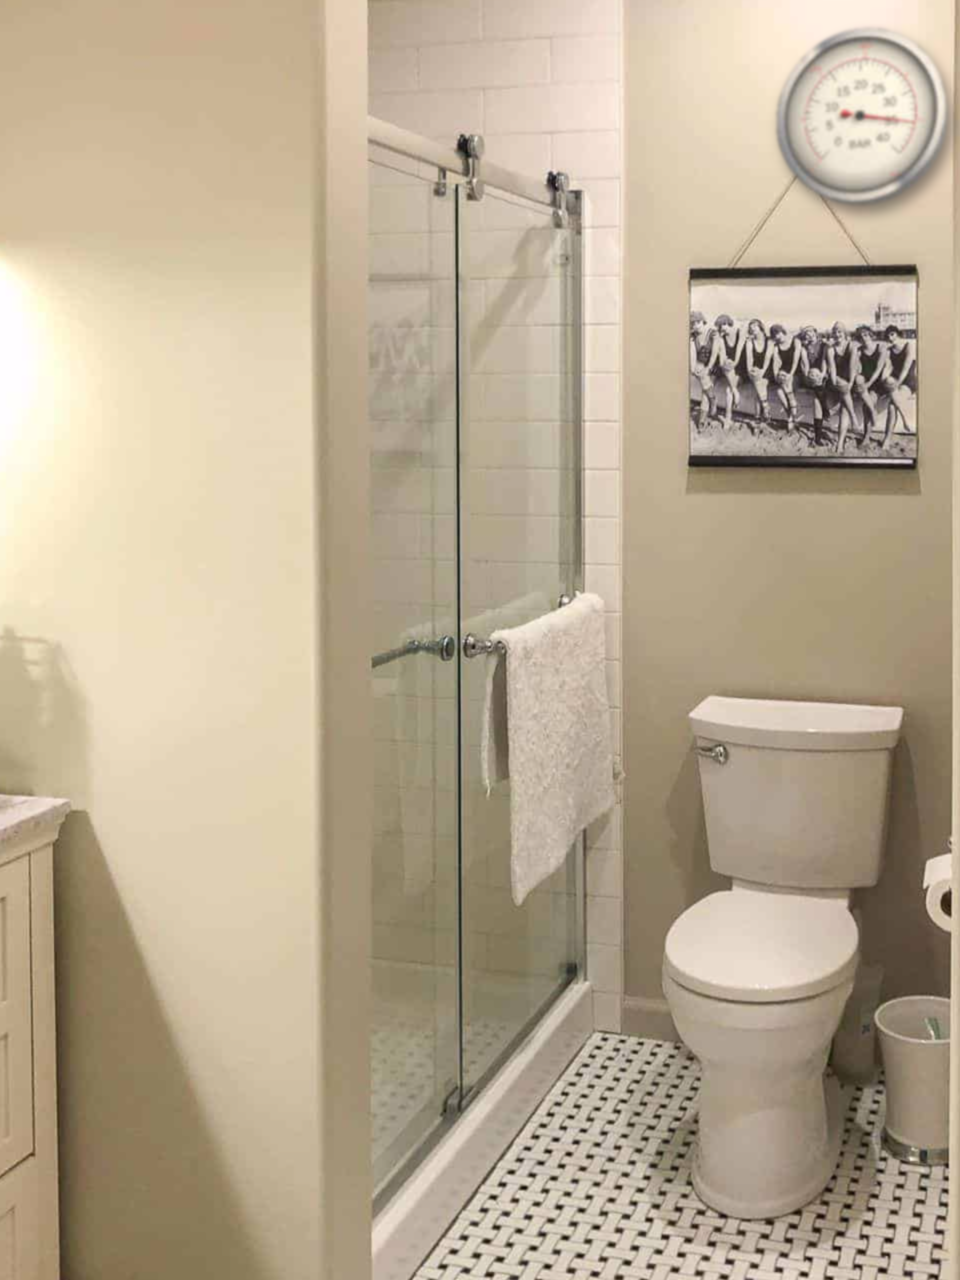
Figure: 35 bar
